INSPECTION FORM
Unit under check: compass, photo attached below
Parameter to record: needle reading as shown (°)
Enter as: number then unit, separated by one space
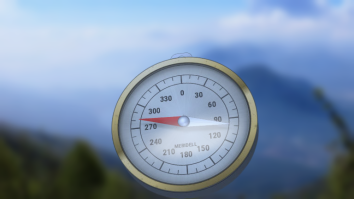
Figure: 280 °
